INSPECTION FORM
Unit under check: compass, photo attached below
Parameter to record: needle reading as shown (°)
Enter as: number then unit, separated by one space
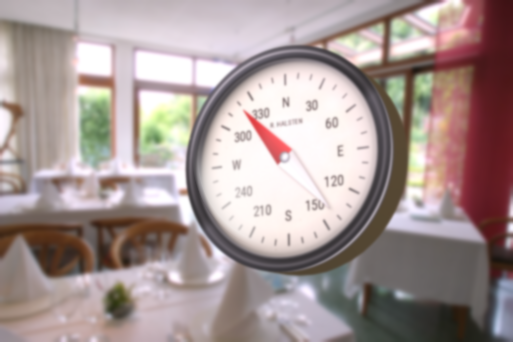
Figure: 320 °
